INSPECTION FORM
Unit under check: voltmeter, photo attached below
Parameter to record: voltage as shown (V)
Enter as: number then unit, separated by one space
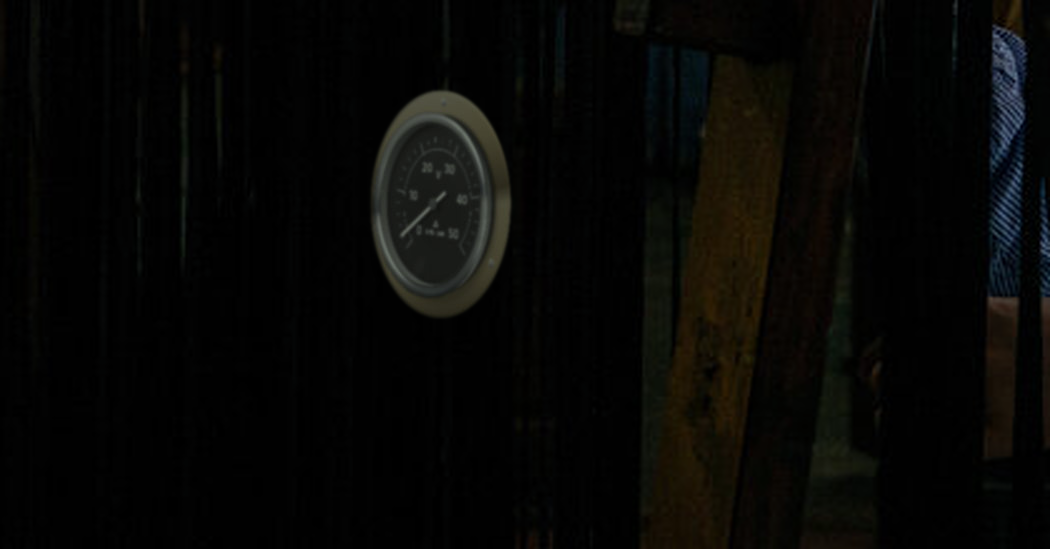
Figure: 2 V
